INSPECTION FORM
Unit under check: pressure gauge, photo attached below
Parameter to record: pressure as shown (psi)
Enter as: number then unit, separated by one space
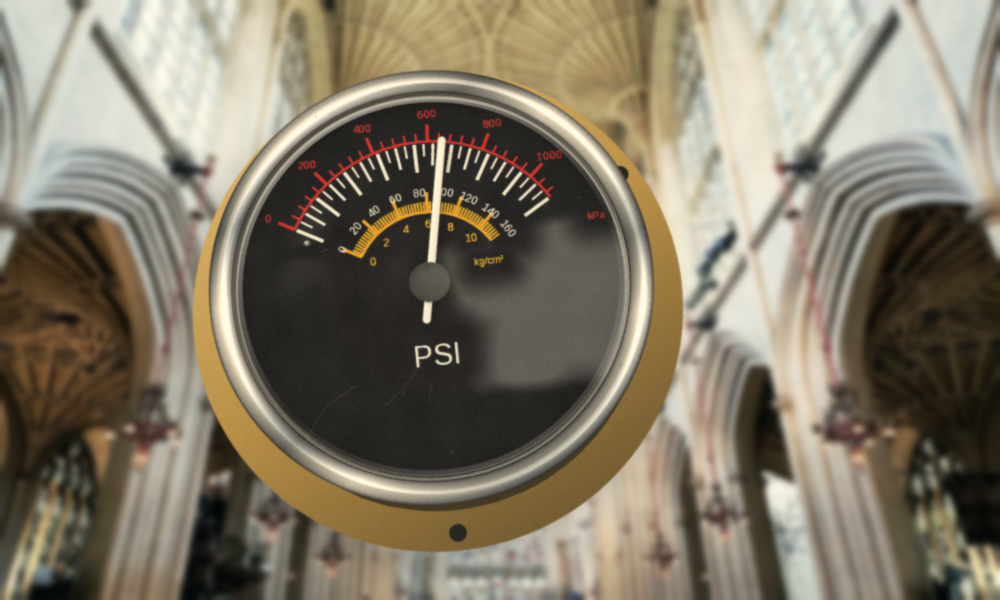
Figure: 95 psi
